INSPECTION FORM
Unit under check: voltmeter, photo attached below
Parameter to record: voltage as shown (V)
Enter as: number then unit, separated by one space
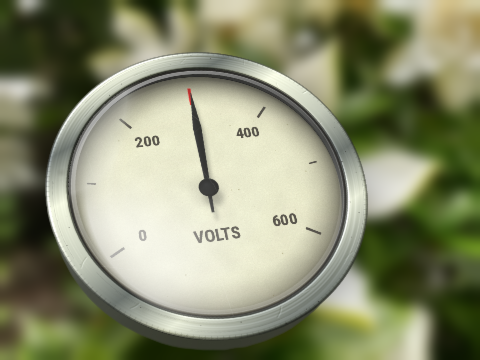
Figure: 300 V
